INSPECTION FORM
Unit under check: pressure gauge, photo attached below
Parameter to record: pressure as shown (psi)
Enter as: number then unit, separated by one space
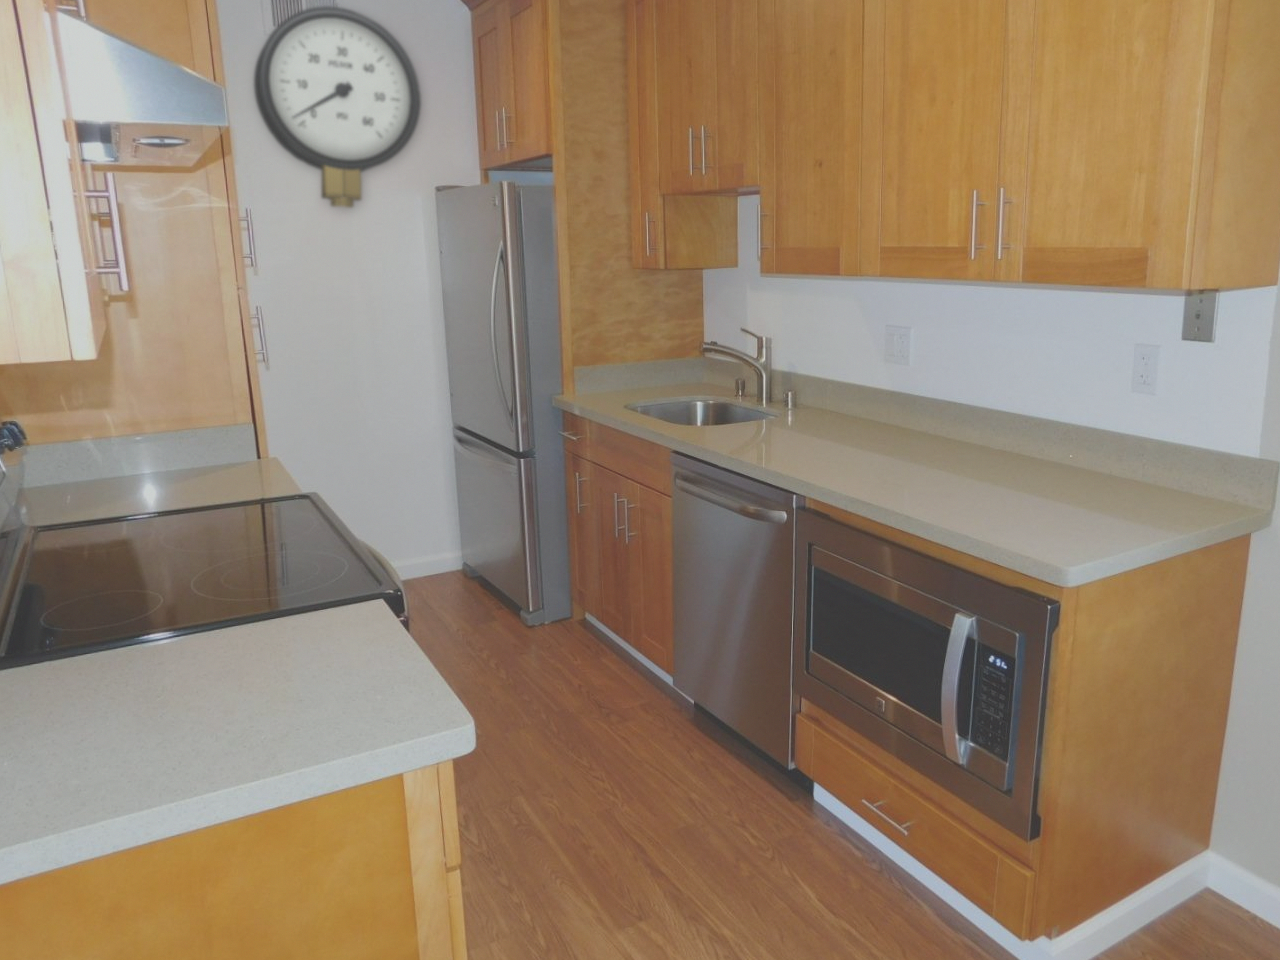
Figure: 2 psi
